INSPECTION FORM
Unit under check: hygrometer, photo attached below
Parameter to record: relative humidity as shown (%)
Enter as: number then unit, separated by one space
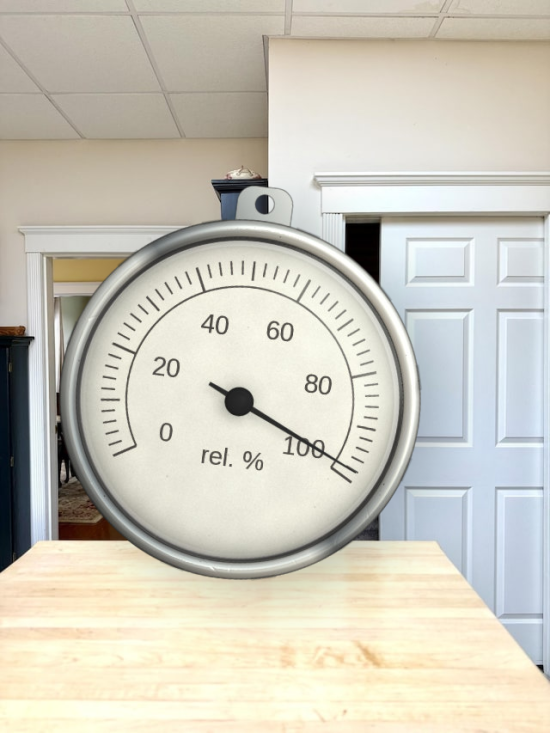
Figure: 98 %
